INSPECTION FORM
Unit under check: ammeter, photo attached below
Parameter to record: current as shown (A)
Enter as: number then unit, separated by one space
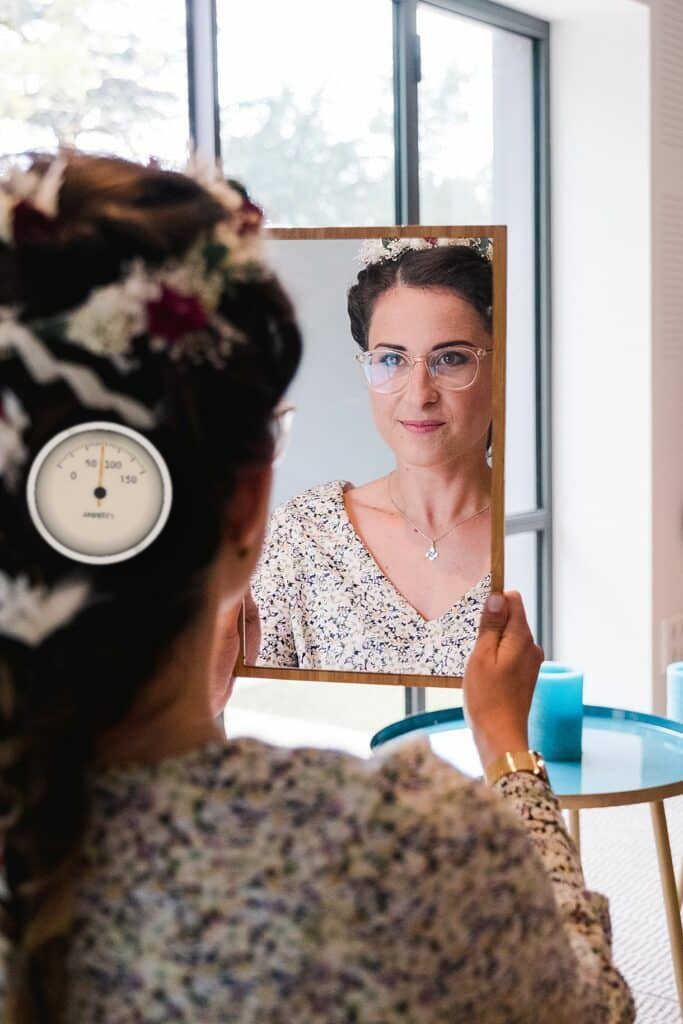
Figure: 75 A
